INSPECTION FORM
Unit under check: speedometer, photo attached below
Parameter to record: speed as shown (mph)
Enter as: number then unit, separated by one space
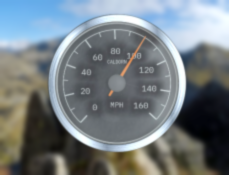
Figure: 100 mph
